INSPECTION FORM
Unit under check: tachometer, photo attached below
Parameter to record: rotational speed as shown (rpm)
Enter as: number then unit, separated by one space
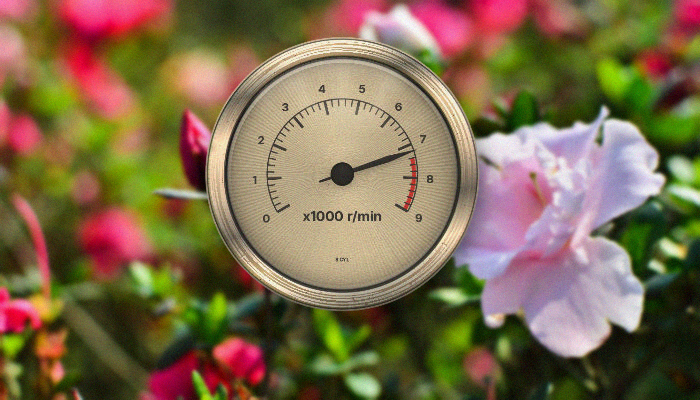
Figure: 7200 rpm
